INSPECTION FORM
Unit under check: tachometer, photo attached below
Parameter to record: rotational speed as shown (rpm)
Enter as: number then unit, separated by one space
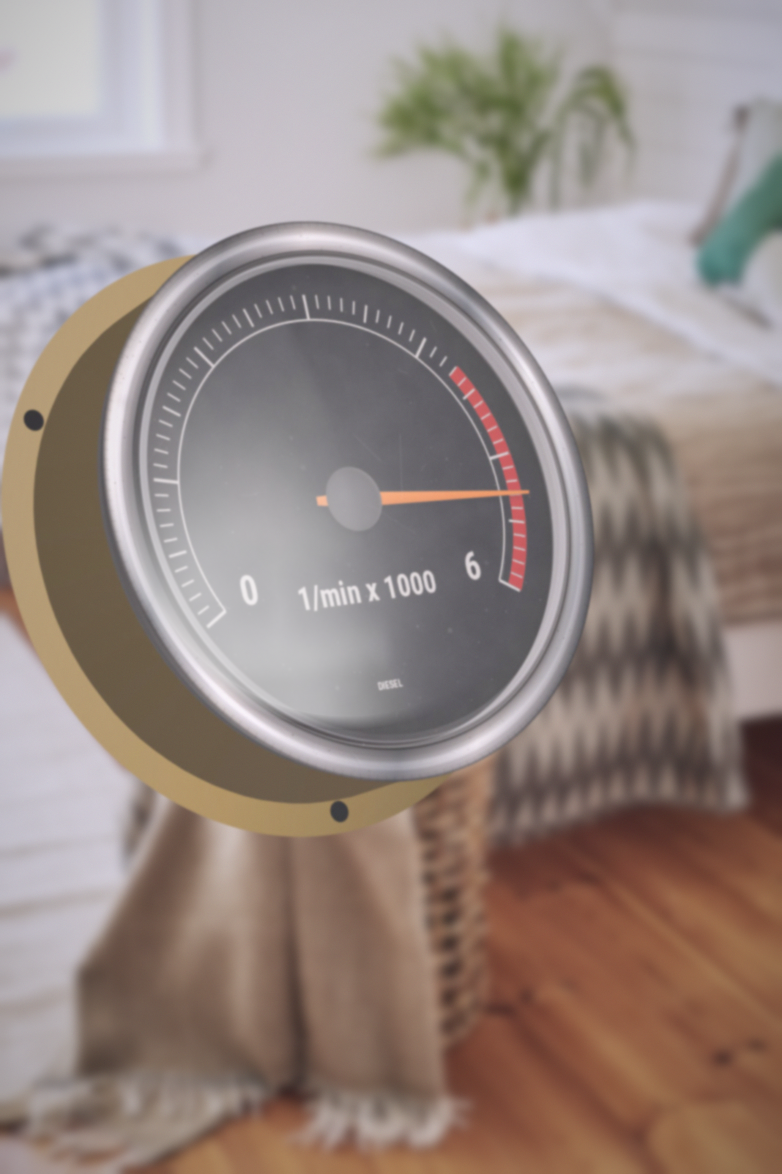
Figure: 5300 rpm
